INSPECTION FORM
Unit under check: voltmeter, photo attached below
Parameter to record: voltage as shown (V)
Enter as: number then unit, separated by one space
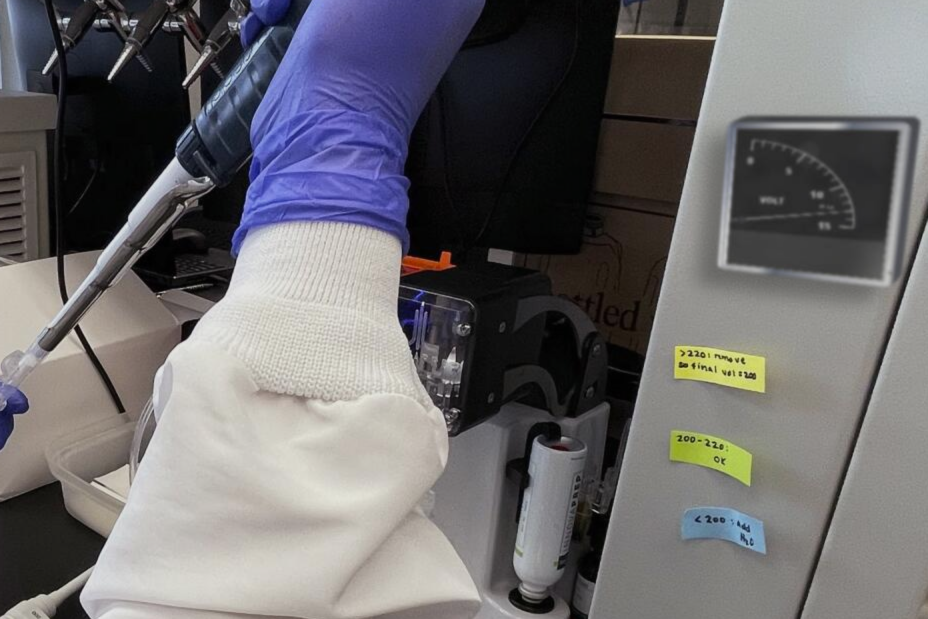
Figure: 13 V
